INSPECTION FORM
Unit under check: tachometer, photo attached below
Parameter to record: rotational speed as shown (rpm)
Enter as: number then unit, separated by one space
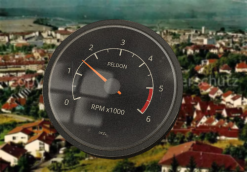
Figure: 1500 rpm
